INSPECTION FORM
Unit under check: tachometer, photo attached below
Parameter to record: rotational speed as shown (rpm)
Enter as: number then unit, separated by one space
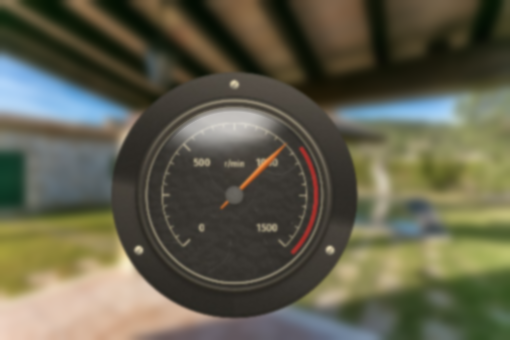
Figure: 1000 rpm
